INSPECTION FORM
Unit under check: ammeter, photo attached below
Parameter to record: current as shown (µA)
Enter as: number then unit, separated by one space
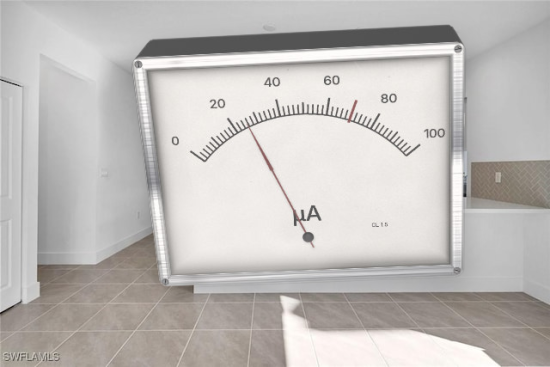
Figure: 26 µA
